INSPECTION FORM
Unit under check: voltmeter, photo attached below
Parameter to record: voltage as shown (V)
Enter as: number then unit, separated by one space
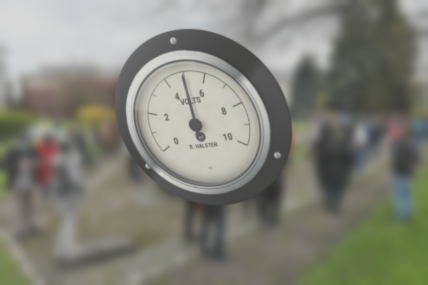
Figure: 5 V
